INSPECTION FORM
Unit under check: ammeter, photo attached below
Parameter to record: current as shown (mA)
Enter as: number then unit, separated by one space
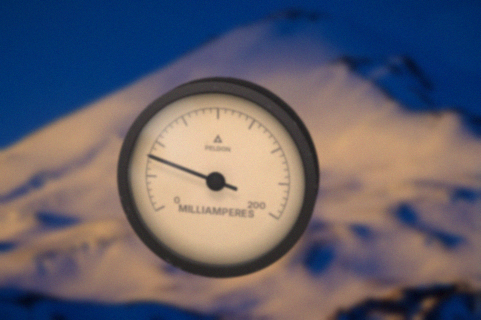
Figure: 40 mA
